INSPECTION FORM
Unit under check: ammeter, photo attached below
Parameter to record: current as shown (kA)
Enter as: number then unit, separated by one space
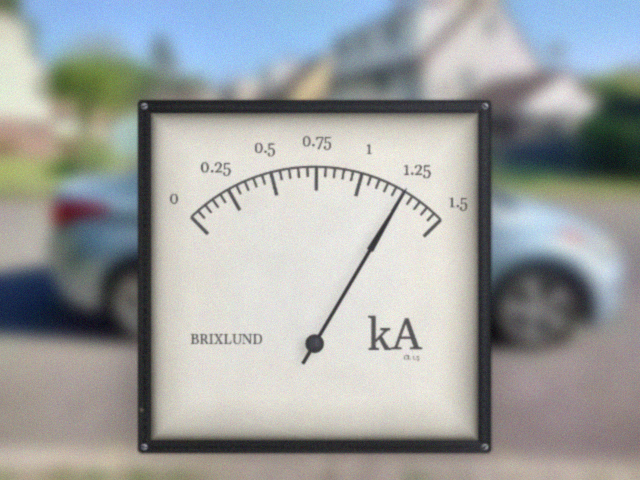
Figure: 1.25 kA
